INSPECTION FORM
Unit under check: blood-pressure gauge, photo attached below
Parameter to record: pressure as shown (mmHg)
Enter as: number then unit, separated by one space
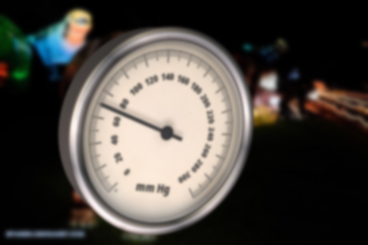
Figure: 70 mmHg
